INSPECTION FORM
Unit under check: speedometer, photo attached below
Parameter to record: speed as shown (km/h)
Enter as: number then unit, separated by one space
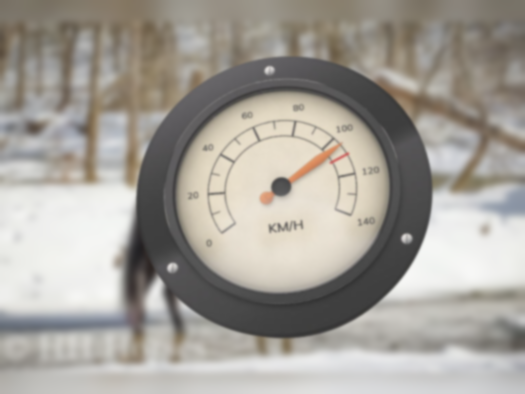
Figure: 105 km/h
